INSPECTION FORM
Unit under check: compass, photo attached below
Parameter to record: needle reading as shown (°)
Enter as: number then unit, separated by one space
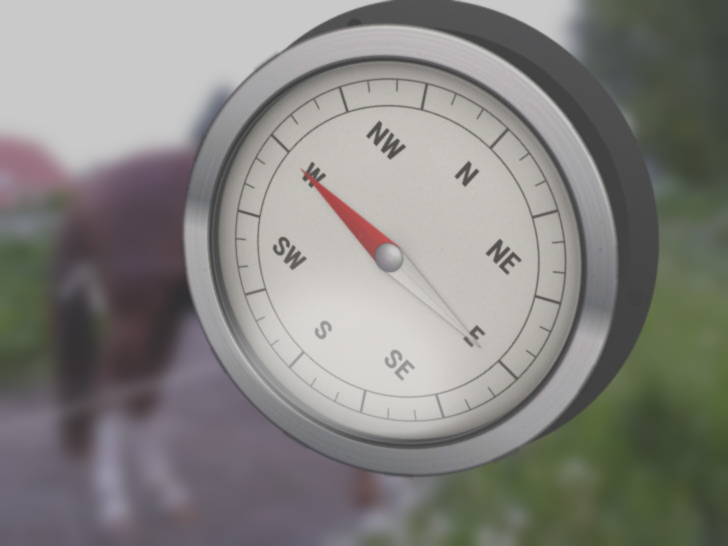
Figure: 270 °
